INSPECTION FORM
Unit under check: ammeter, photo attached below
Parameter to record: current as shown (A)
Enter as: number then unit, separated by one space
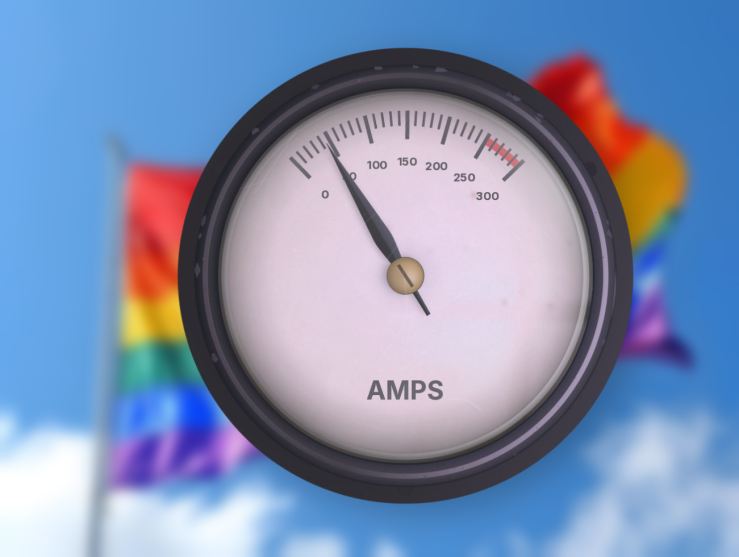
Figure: 45 A
